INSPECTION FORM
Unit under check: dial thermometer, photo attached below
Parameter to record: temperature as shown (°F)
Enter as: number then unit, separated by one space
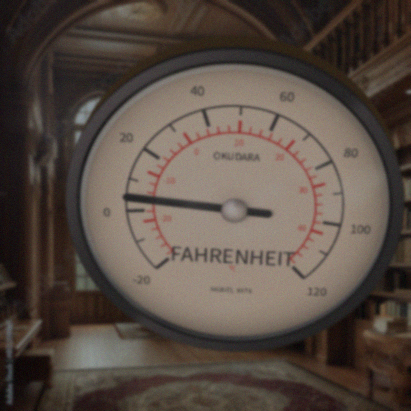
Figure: 5 °F
